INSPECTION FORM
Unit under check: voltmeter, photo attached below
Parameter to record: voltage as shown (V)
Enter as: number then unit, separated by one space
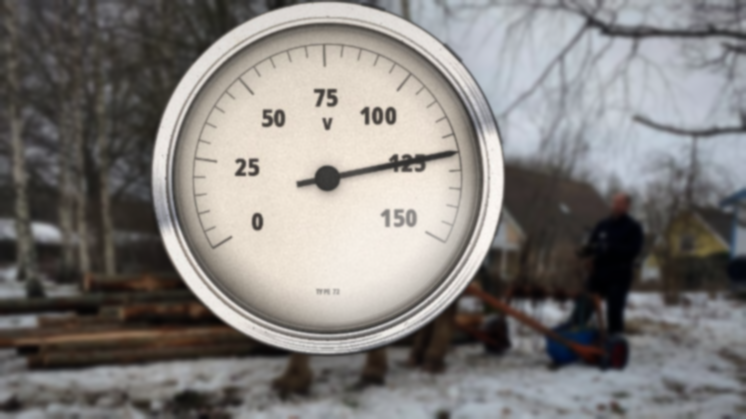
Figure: 125 V
